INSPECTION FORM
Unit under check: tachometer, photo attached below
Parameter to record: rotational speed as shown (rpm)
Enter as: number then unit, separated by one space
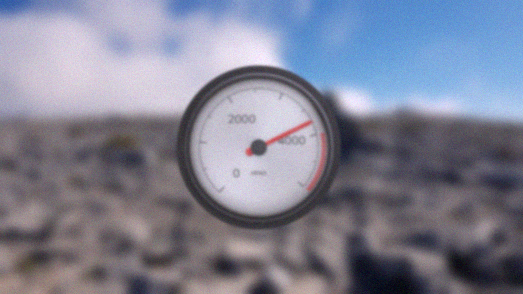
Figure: 3750 rpm
